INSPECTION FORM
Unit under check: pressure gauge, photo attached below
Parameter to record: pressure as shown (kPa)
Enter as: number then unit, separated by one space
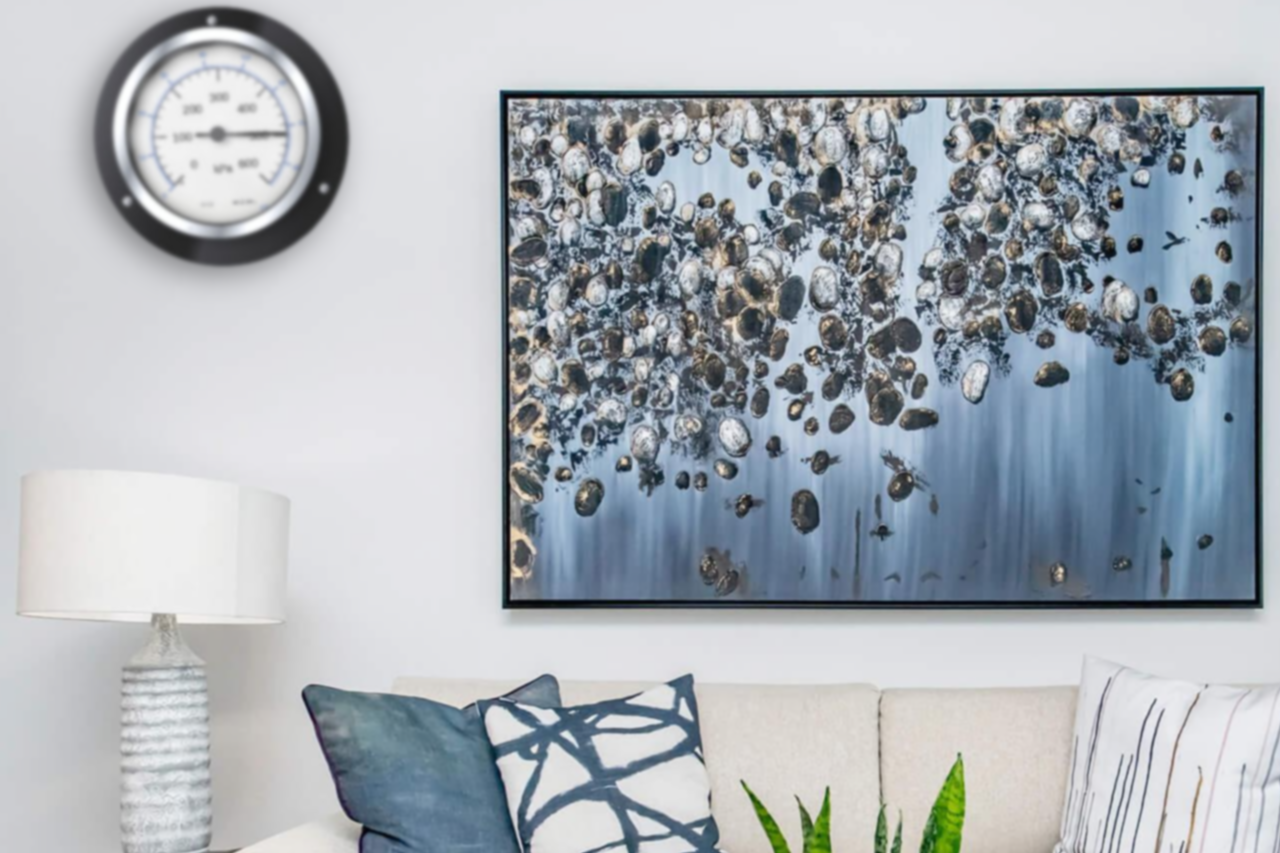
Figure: 500 kPa
